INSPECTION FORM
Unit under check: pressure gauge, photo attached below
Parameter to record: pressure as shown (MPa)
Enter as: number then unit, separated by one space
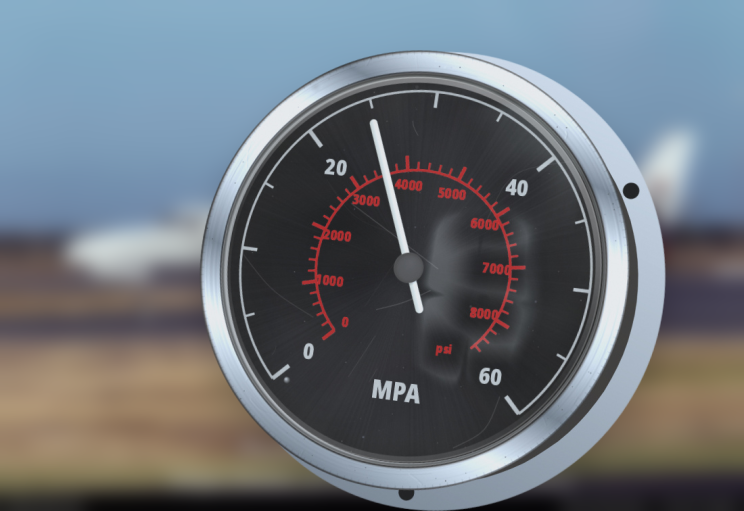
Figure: 25 MPa
